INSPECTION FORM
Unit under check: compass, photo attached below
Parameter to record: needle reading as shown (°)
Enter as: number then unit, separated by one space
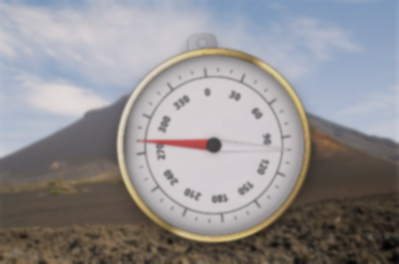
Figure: 280 °
